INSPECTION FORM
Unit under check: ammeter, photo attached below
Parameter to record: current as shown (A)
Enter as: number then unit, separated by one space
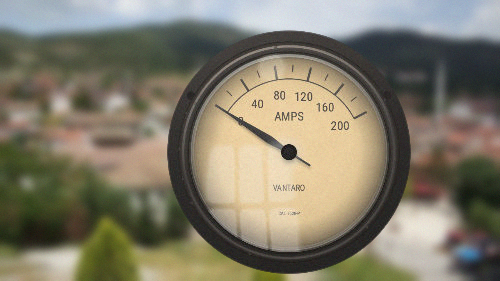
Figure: 0 A
